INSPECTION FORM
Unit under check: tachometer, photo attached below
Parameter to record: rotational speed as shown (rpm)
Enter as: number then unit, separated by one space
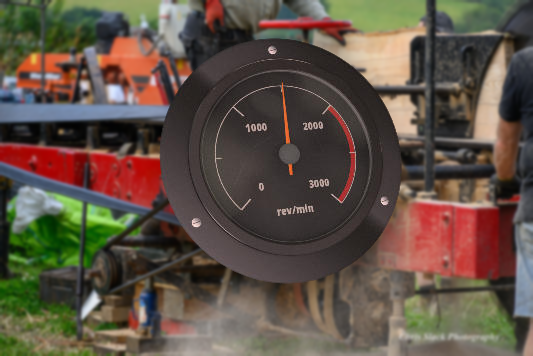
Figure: 1500 rpm
